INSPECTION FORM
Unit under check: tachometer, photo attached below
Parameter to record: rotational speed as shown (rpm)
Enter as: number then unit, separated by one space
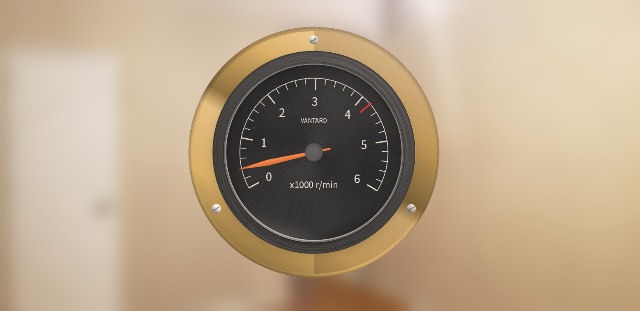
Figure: 400 rpm
